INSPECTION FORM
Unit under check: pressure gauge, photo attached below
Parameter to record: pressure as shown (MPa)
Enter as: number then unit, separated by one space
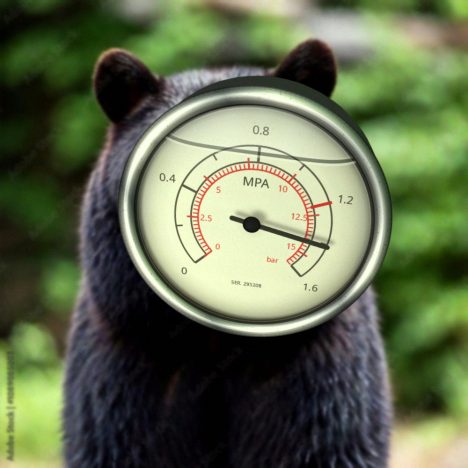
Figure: 1.4 MPa
